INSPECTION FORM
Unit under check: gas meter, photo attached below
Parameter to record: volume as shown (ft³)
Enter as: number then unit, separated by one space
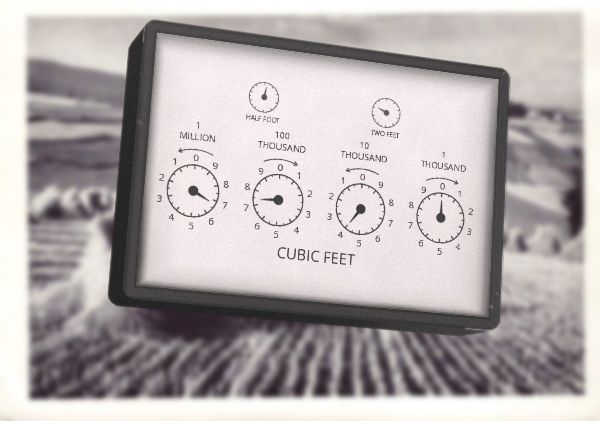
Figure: 674000 ft³
